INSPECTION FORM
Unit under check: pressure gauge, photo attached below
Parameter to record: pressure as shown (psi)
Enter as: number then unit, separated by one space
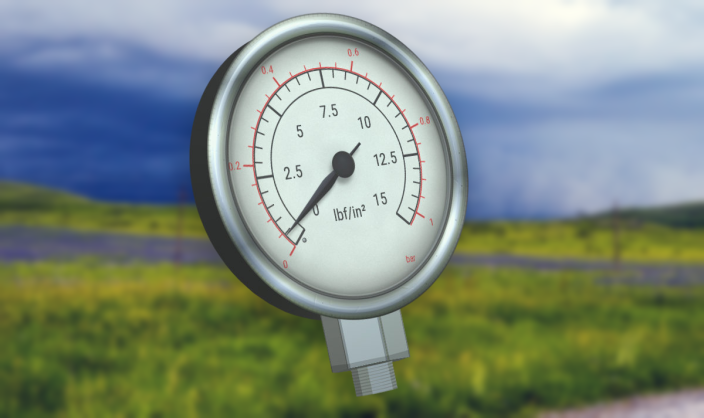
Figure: 0.5 psi
